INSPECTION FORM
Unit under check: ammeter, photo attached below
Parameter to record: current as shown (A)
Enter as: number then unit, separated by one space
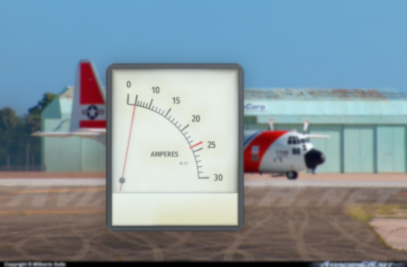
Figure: 5 A
